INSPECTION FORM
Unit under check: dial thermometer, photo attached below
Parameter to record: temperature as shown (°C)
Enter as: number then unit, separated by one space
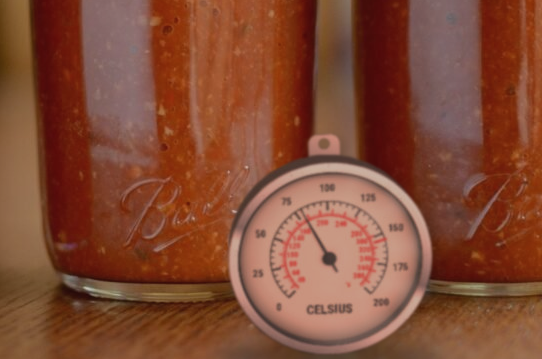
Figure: 80 °C
